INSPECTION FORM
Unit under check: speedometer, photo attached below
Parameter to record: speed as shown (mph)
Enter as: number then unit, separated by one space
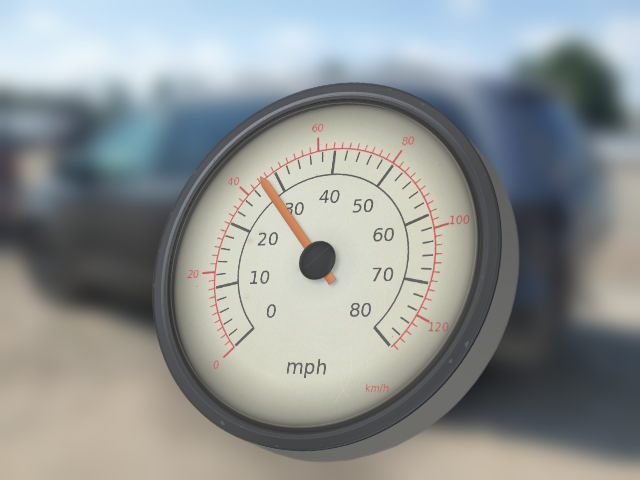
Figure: 28 mph
